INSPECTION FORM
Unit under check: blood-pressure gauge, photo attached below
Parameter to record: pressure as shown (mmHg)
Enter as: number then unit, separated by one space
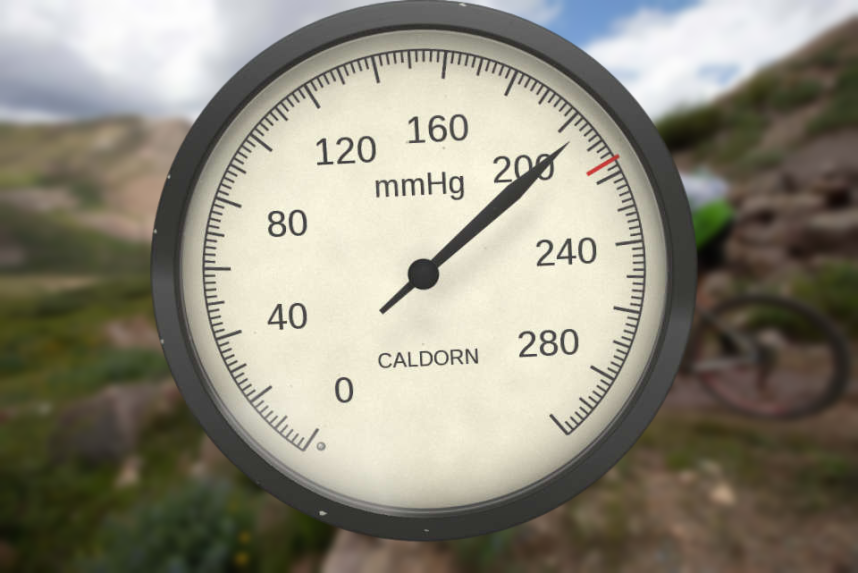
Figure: 204 mmHg
